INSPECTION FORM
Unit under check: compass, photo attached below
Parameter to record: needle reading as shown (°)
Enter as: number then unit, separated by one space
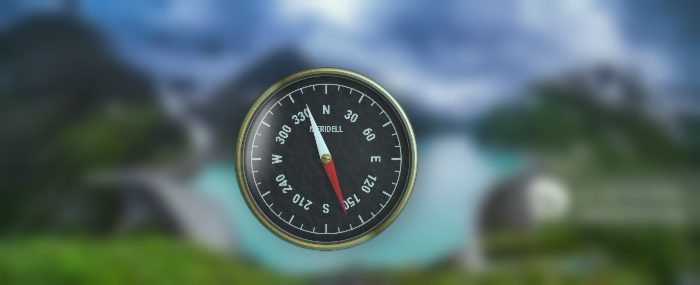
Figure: 160 °
